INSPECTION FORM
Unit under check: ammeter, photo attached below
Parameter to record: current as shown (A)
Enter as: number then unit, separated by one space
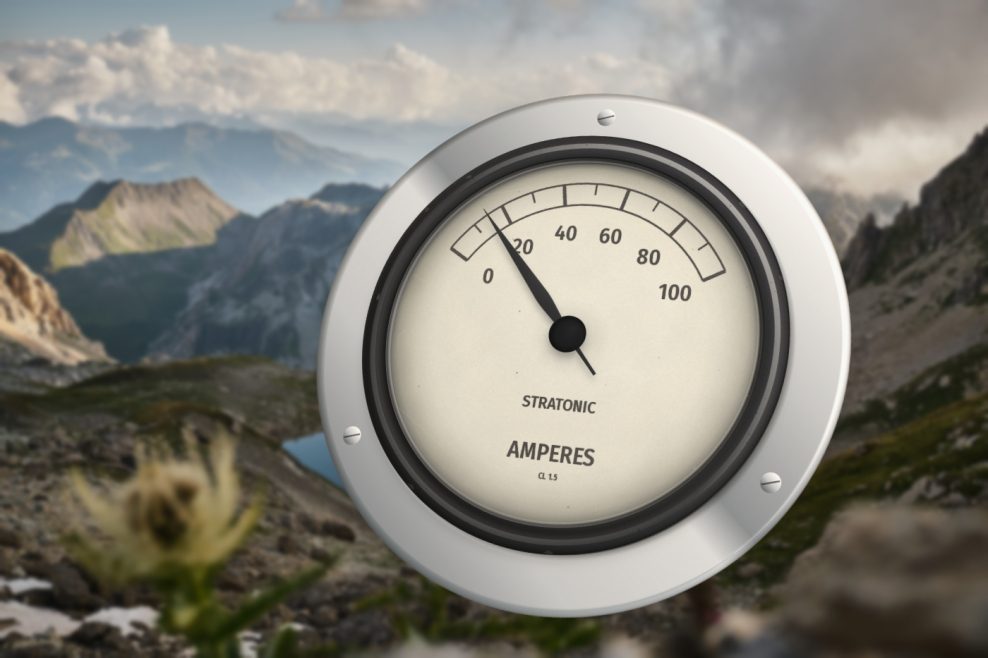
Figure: 15 A
